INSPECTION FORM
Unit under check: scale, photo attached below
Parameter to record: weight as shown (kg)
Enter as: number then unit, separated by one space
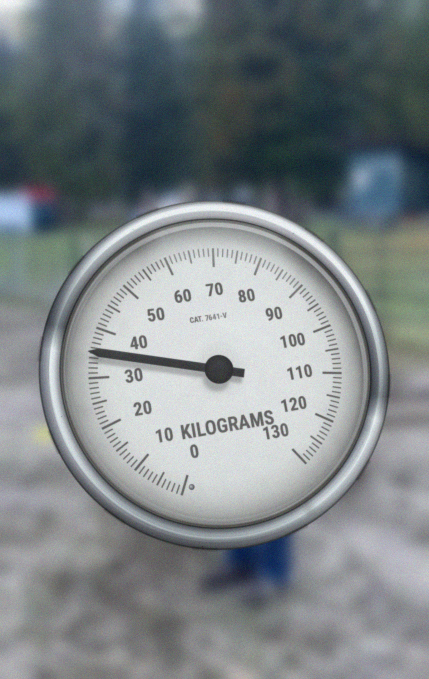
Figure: 35 kg
